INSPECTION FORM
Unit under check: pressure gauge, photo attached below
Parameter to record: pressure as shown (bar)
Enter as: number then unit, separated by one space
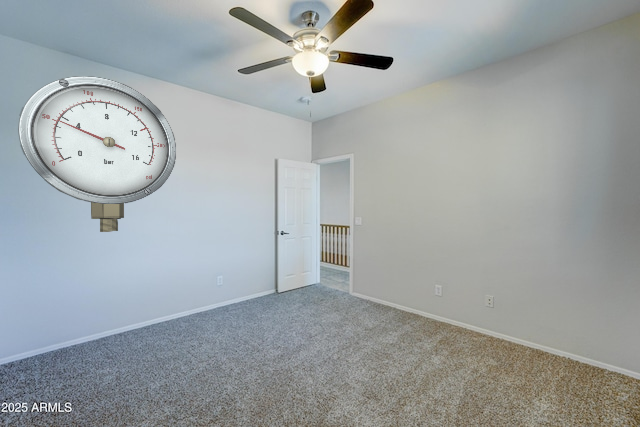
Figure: 3.5 bar
